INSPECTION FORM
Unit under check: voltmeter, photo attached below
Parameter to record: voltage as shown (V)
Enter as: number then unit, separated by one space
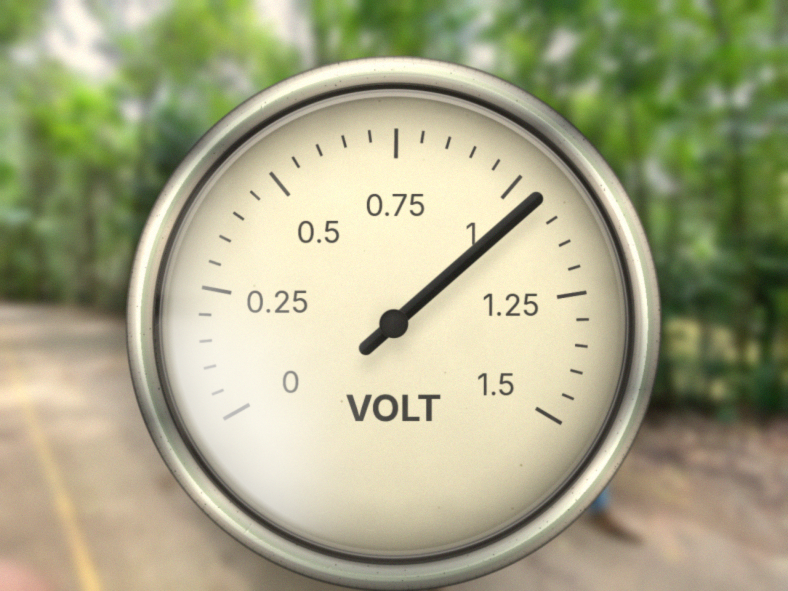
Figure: 1.05 V
